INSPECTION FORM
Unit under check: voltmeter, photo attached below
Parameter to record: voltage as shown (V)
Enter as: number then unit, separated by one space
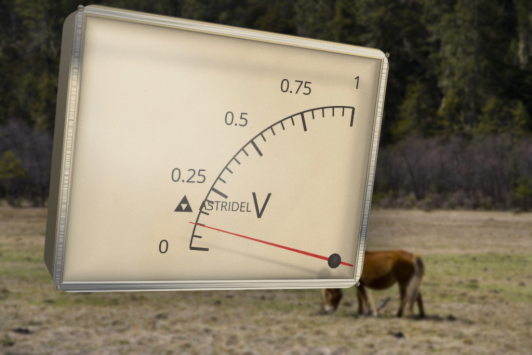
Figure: 0.1 V
